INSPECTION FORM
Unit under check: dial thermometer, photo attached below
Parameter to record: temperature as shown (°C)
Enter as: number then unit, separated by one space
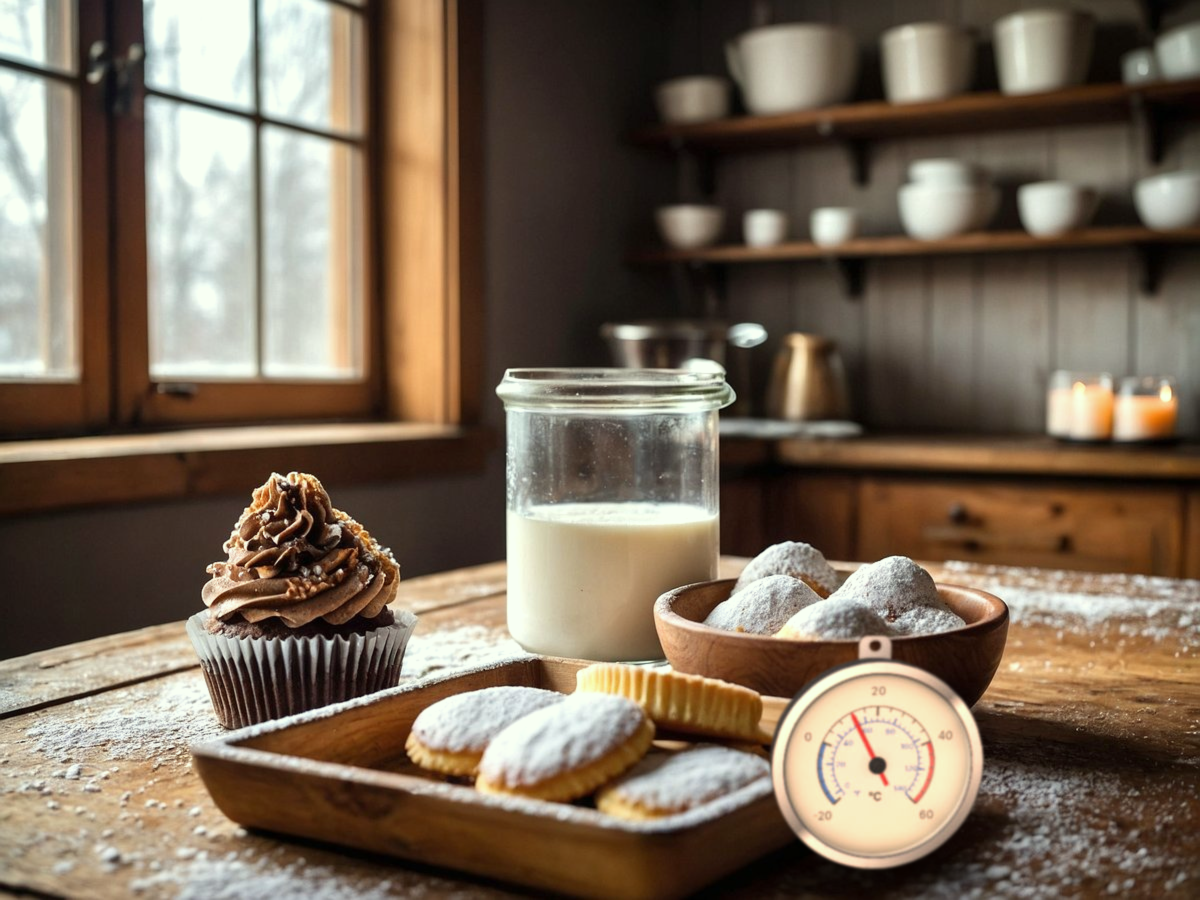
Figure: 12 °C
